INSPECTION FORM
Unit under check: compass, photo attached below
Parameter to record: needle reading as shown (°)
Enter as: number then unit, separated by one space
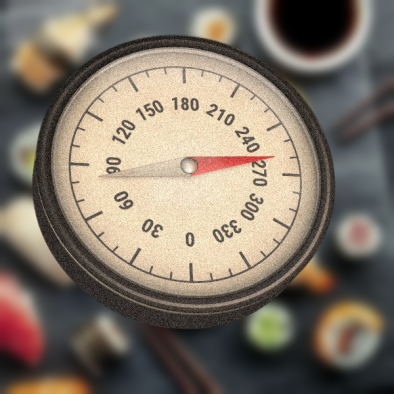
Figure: 260 °
